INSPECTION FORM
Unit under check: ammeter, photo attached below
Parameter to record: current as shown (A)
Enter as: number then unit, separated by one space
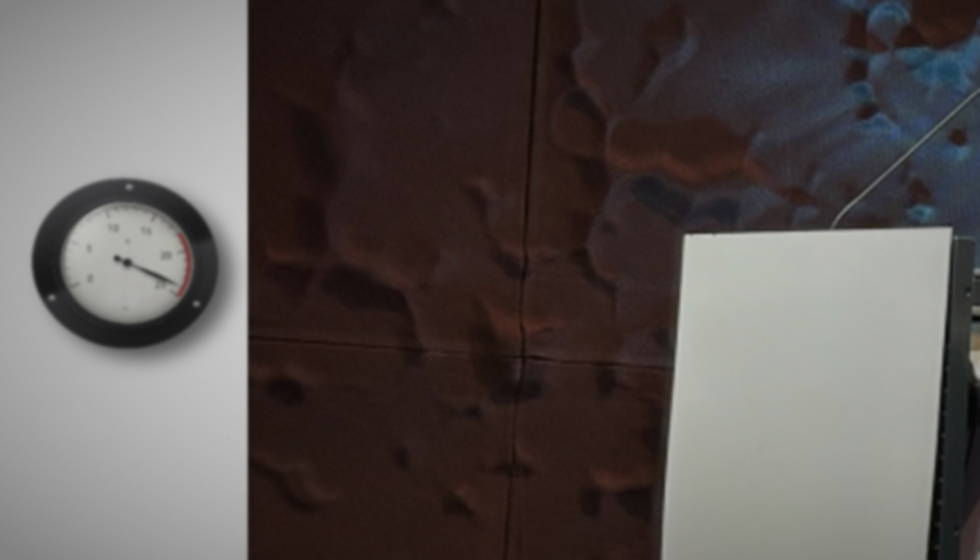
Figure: 24 A
